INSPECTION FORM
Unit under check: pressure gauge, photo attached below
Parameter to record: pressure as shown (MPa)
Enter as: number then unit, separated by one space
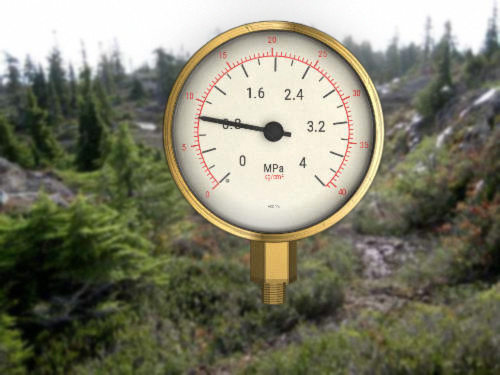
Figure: 0.8 MPa
